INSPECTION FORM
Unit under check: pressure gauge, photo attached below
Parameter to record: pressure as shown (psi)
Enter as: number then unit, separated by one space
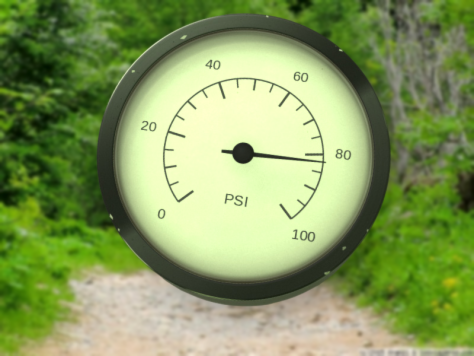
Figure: 82.5 psi
